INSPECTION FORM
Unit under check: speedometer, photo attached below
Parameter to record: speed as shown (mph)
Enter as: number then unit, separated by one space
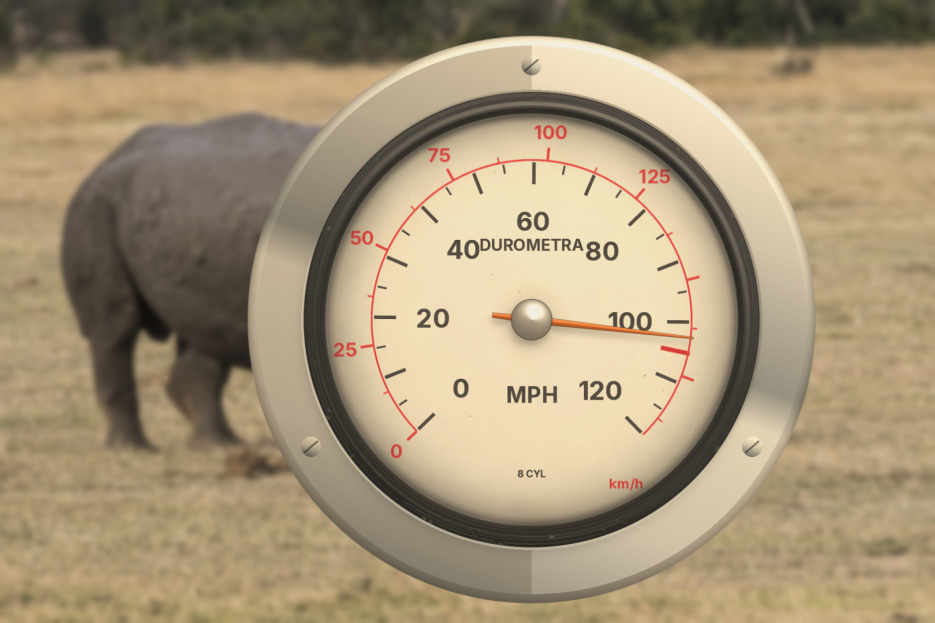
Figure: 102.5 mph
